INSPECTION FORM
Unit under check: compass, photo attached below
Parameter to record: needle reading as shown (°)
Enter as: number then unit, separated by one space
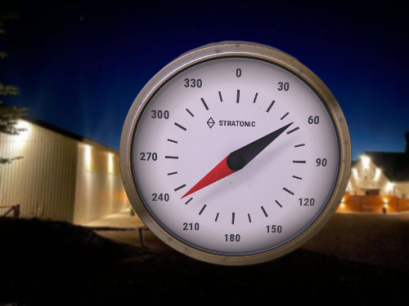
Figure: 232.5 °
